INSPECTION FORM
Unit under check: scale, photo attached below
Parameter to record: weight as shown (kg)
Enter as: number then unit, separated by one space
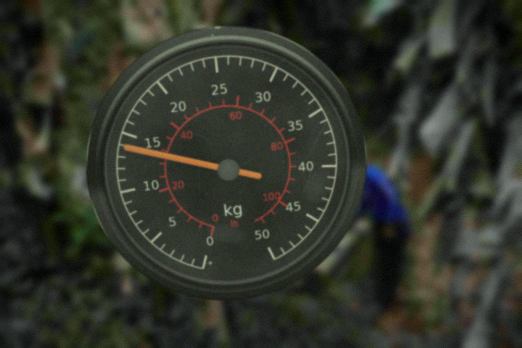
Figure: 14 kg
